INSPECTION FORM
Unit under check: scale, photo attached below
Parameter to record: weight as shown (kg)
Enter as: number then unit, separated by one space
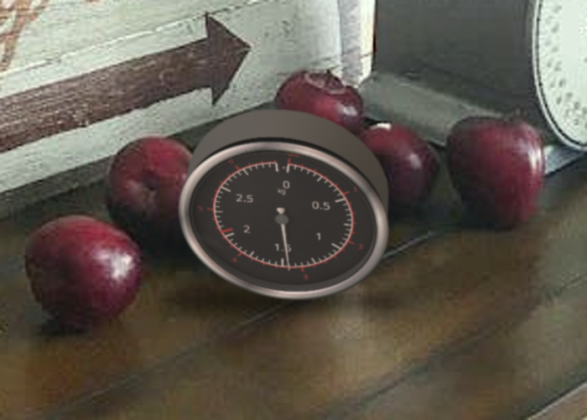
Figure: 1.45 kg
